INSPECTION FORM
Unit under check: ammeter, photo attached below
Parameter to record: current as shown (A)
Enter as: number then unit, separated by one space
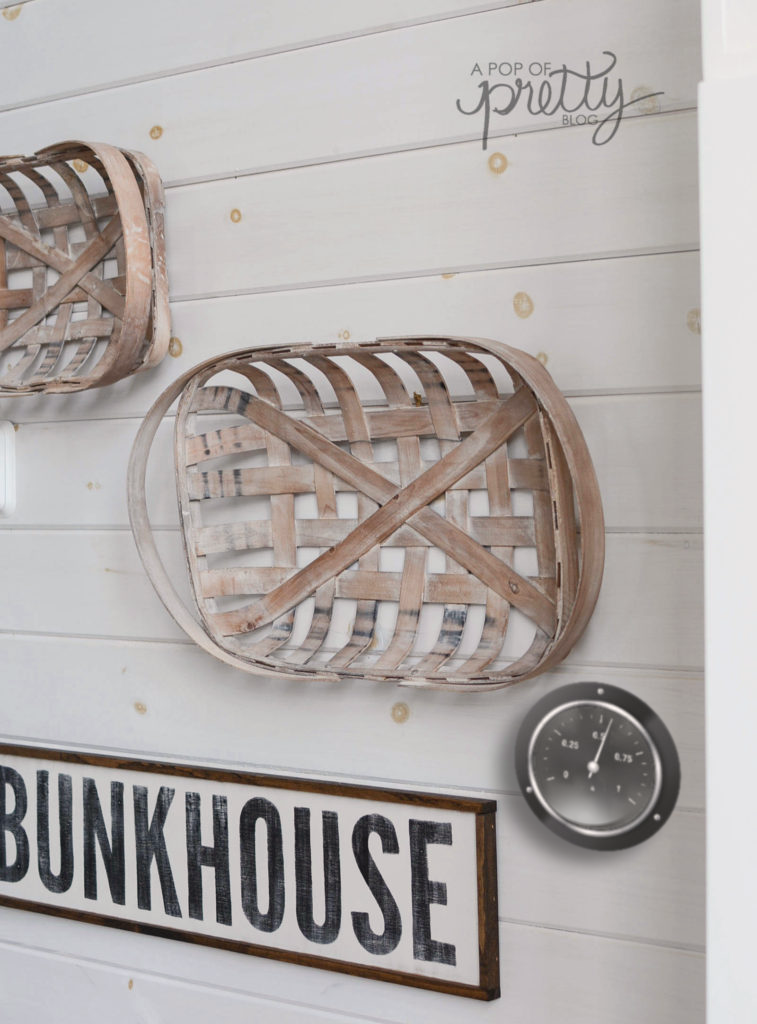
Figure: 0.55 A
